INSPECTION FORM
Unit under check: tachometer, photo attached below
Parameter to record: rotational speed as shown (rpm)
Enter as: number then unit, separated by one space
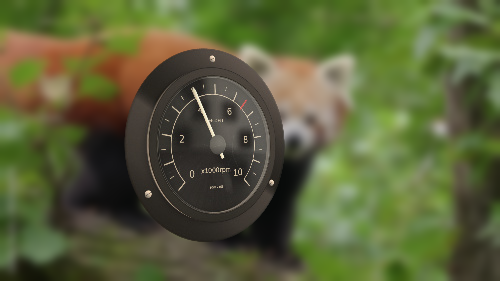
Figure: 4000 rpm
